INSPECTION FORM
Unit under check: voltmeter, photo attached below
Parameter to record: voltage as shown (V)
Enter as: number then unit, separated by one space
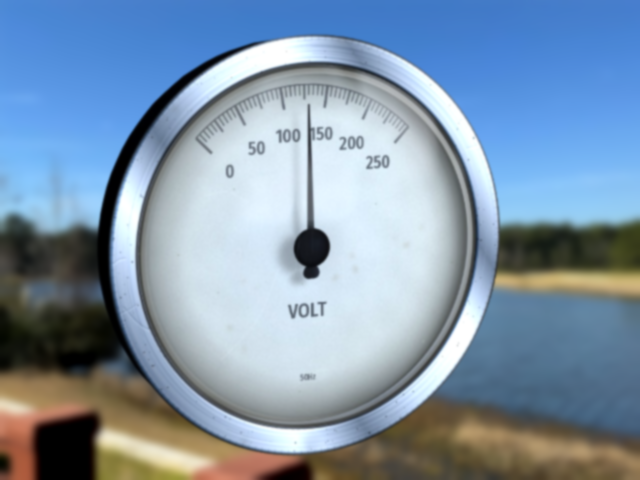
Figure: 125 V
